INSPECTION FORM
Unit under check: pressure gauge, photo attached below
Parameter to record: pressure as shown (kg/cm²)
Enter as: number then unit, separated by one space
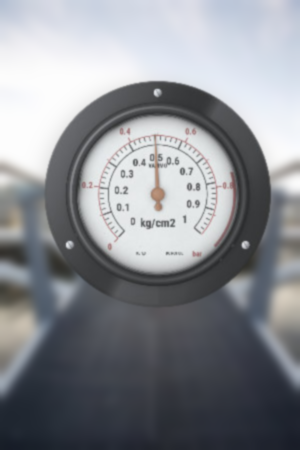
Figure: 0.5 kg/cm²
